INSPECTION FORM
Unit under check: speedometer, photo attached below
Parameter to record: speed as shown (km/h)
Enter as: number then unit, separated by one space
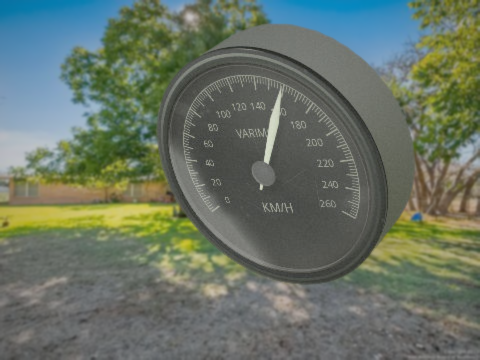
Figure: 160 km/h
